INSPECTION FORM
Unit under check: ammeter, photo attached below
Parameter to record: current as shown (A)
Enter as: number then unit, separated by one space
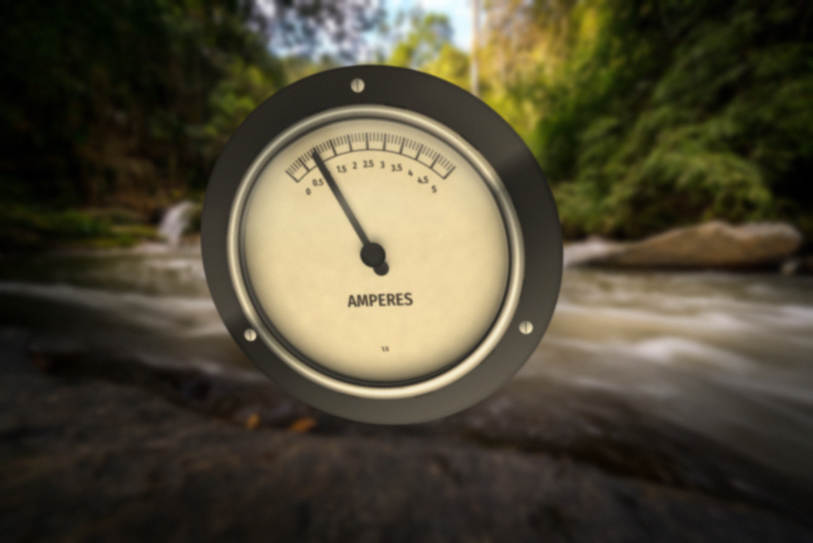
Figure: 1 A
